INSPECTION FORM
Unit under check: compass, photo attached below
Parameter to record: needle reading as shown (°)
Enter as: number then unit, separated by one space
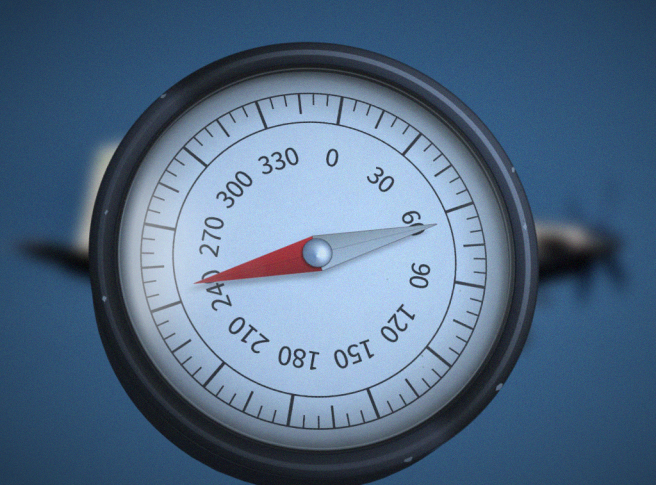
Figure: 245 °
